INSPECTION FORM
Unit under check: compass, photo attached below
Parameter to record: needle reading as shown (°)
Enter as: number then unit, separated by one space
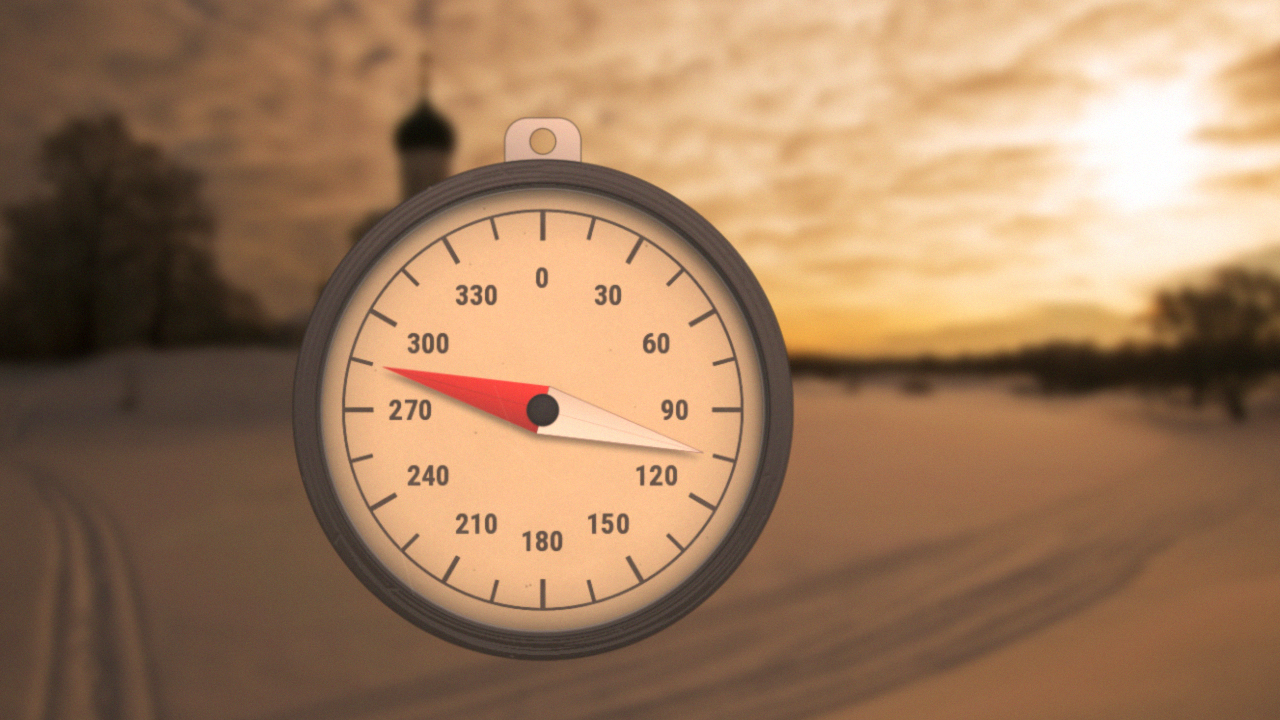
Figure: 285 °
